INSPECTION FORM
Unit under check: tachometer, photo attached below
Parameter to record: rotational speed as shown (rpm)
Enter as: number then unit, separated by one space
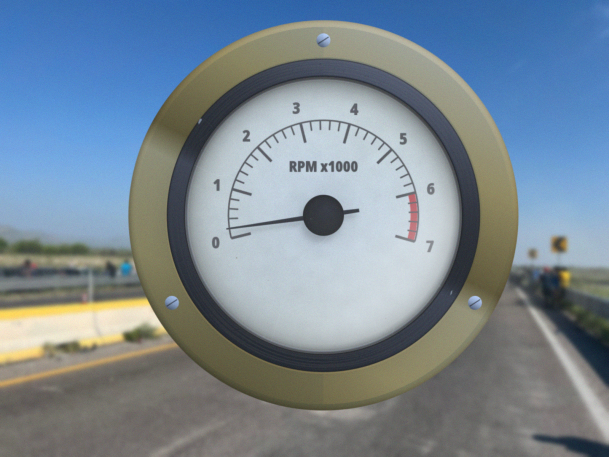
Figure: 200 rpm
